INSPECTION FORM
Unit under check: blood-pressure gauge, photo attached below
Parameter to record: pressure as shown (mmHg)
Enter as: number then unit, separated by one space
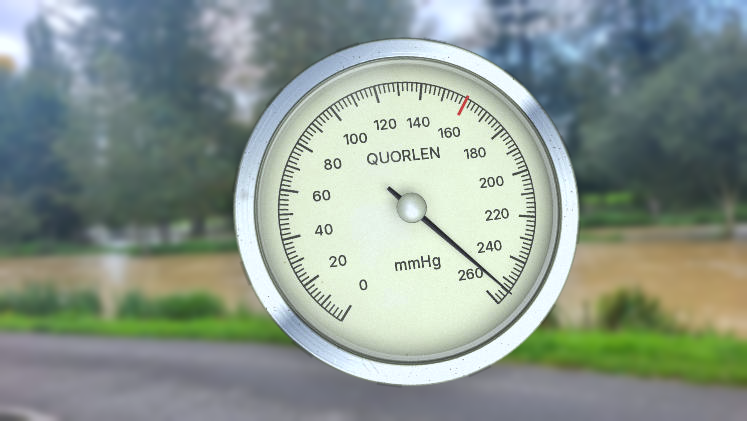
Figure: 254 mmHg
